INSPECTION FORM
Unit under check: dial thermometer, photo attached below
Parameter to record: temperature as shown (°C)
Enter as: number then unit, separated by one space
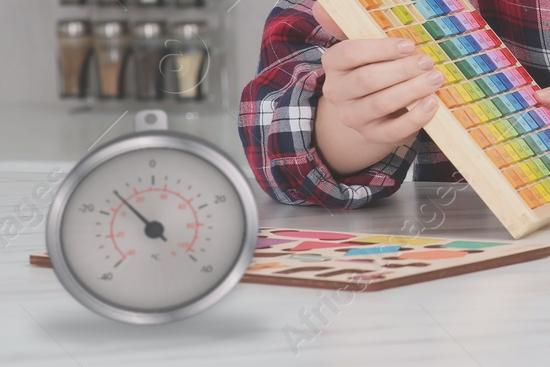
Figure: -12 °C
